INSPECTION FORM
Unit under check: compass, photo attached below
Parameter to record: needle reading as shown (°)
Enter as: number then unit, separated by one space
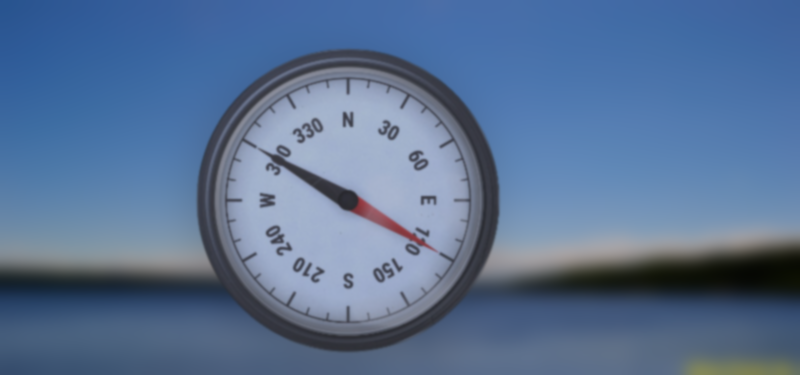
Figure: 120 °
